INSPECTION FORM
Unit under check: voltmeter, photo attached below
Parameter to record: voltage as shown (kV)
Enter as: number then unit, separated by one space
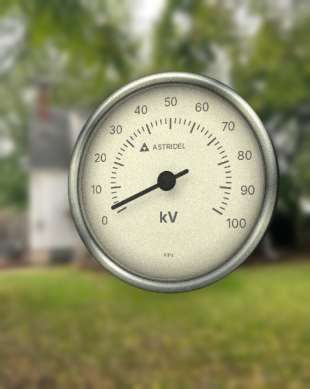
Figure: 2 kV
